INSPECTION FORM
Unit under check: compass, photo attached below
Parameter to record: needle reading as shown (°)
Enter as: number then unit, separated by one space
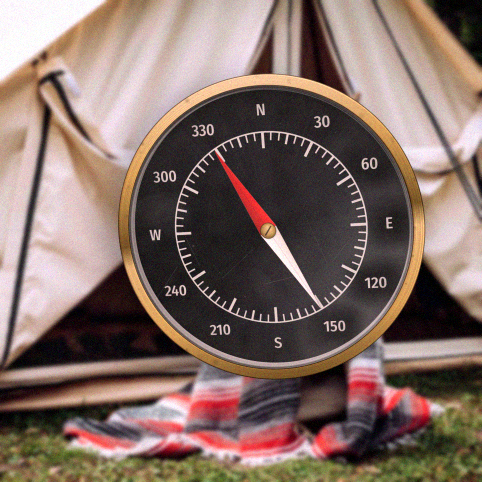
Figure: 330 °
